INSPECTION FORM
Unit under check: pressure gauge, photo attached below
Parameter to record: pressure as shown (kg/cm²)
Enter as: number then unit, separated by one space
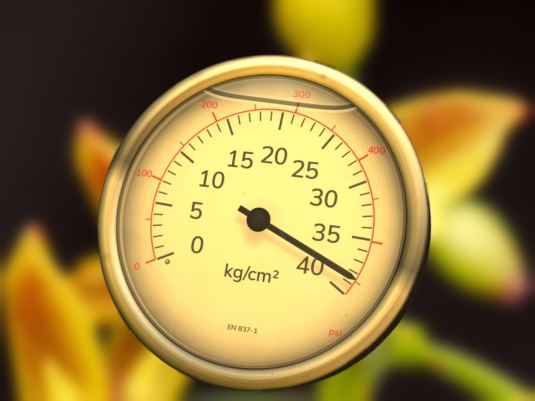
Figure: 38.5 kg/cm²
